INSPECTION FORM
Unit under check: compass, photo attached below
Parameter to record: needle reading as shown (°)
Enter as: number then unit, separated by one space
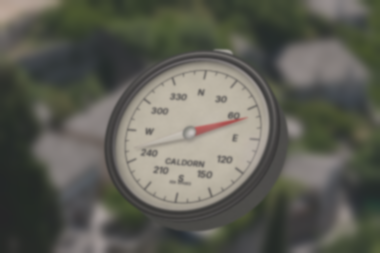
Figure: 70 °
